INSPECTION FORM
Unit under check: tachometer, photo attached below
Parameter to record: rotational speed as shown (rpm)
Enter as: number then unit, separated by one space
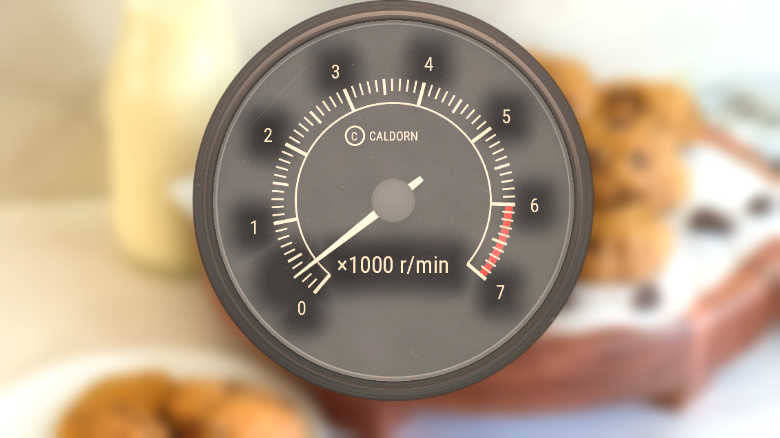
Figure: 300 rpm
